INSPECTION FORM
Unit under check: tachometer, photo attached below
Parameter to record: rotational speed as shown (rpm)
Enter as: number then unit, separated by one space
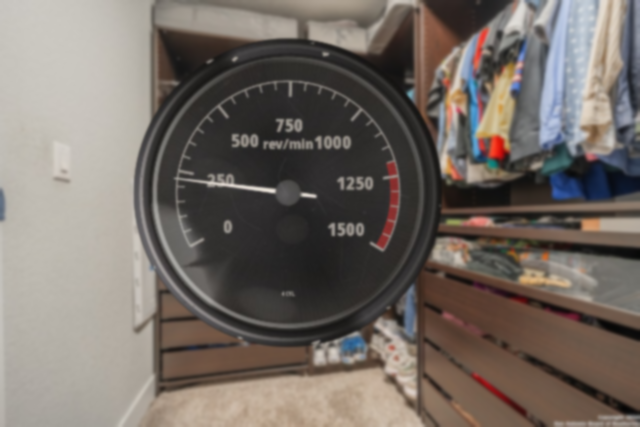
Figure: 225 rpm
